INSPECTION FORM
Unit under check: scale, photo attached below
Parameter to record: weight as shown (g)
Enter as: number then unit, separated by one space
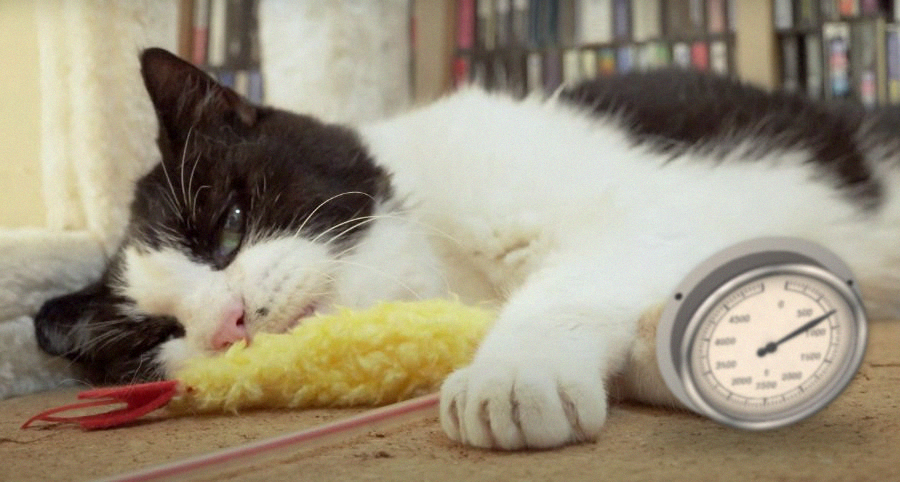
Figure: 750 g
